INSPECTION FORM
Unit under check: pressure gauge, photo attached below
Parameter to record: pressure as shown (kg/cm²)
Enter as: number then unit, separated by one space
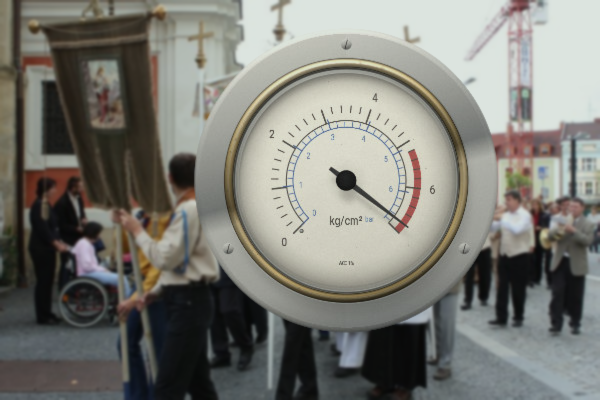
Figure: 6.8 kg/cm²
